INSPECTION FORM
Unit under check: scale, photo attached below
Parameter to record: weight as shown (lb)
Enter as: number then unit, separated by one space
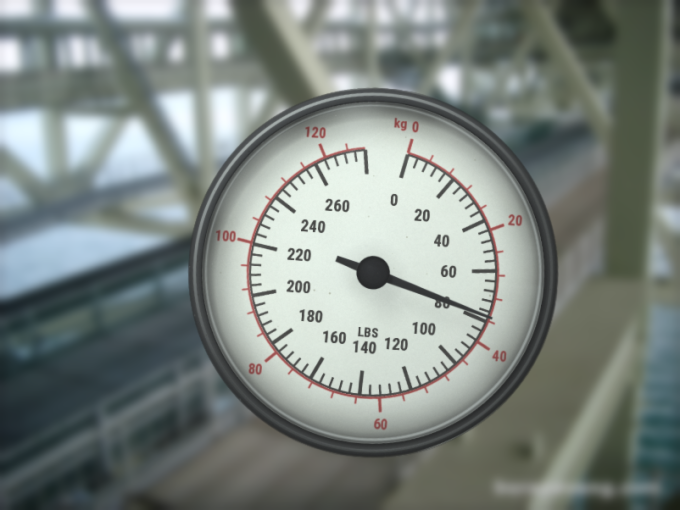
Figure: 78 lb
